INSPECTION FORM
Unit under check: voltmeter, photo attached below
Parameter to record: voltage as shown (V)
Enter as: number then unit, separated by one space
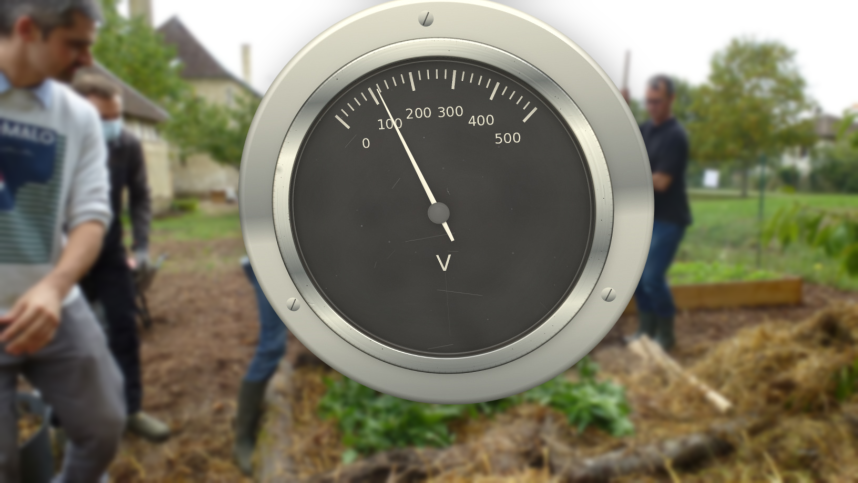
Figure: 120 V
